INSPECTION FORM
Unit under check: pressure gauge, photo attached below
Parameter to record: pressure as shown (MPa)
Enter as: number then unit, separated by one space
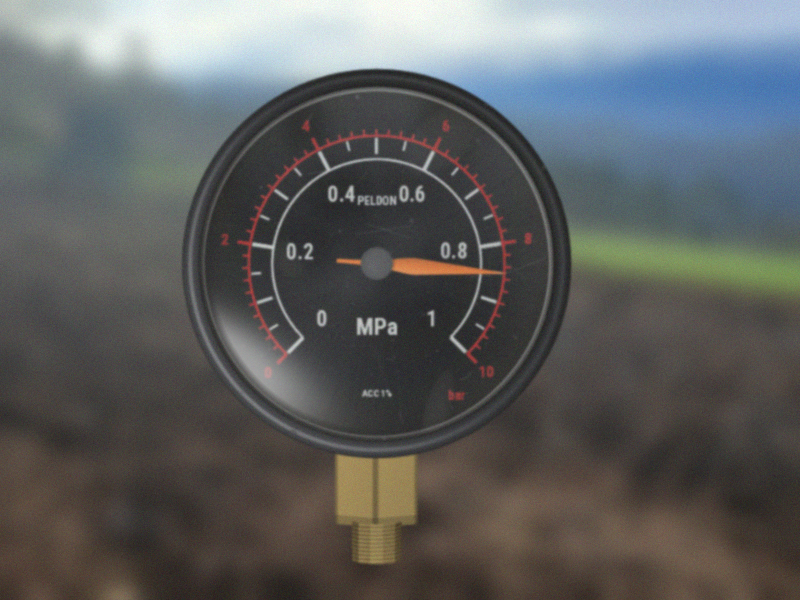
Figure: 0.85 MPa
